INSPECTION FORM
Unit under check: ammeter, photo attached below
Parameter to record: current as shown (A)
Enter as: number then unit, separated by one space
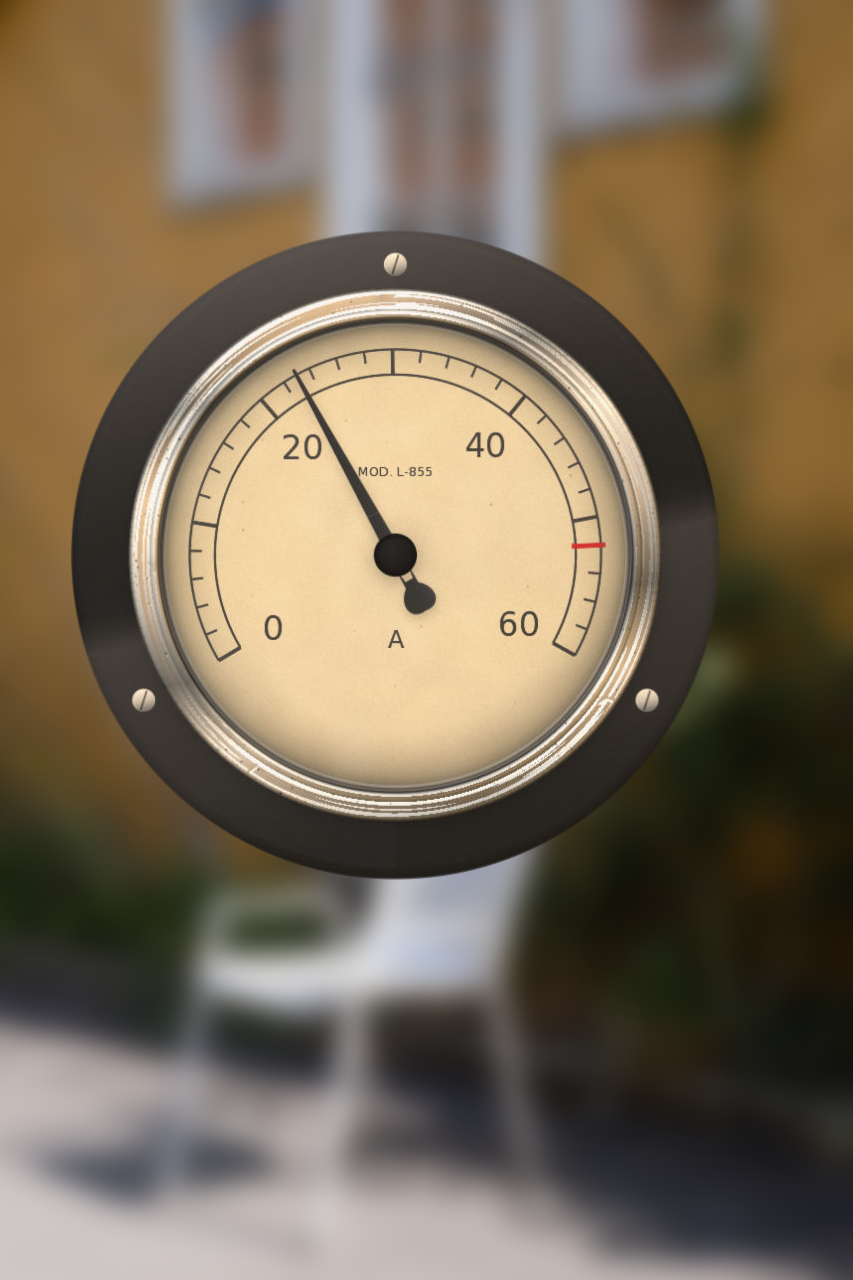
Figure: 23 A
